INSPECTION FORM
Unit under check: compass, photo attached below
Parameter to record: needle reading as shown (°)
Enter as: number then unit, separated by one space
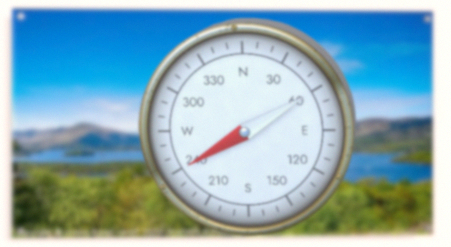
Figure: 240 °
